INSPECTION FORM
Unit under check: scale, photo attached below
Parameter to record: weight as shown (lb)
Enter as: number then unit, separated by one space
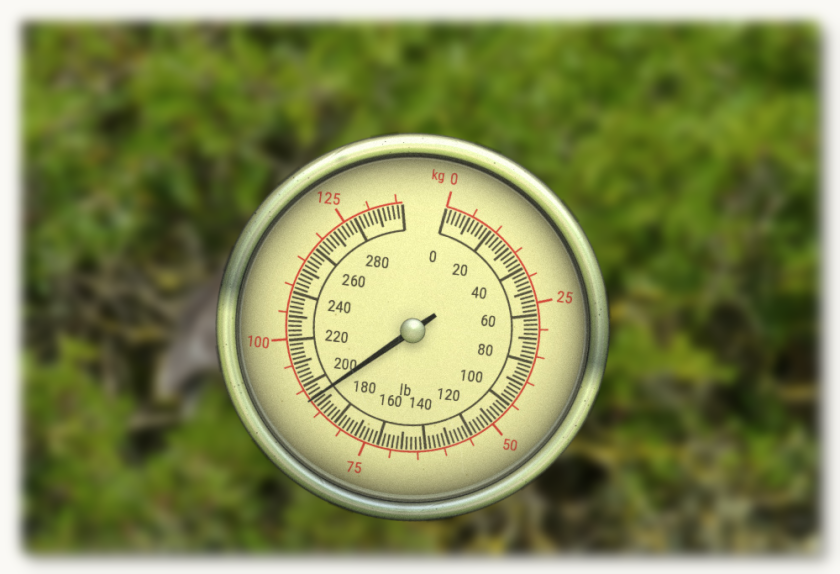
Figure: 194 lb
